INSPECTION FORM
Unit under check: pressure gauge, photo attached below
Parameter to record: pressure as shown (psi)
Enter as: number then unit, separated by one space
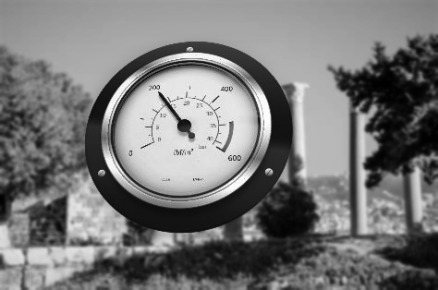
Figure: 200 psi
